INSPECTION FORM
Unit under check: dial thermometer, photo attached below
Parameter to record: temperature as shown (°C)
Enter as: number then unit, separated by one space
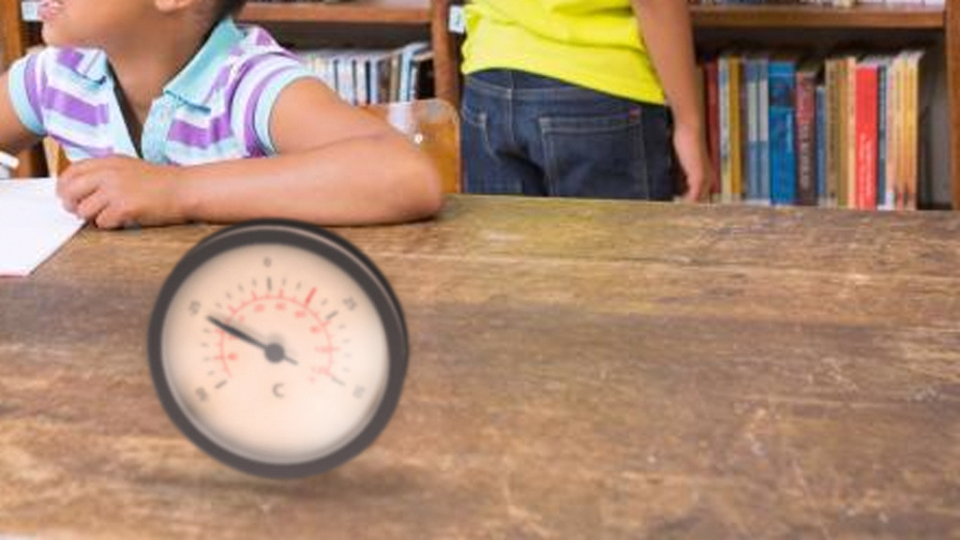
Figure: -25 °C
